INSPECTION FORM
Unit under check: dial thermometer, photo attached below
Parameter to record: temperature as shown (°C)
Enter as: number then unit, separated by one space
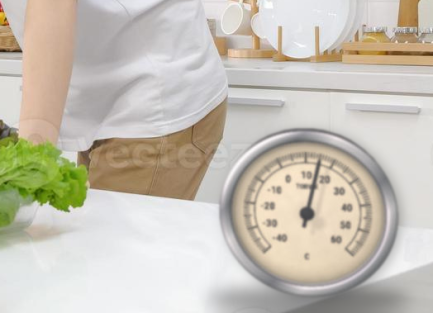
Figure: 15 °C
